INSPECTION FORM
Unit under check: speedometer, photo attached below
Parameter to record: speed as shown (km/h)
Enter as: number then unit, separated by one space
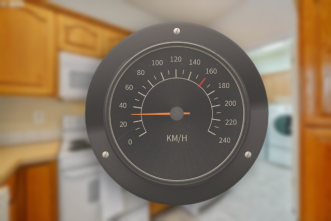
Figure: 30 km/h
